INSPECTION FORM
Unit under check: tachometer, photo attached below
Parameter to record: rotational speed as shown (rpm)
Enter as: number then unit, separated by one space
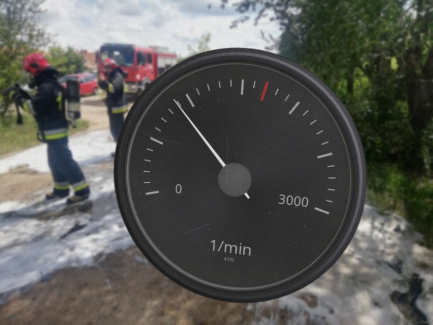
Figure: 900 rpm
